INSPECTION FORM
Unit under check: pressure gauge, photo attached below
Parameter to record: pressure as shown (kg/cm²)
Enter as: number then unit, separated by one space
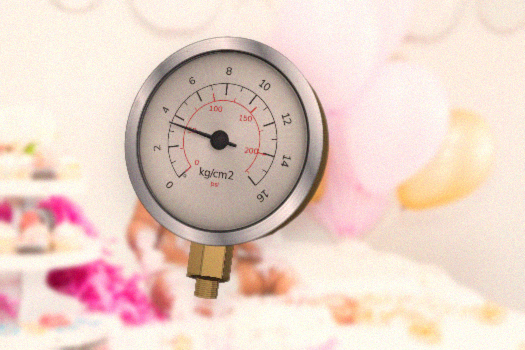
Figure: 3.5 kg/cm²
